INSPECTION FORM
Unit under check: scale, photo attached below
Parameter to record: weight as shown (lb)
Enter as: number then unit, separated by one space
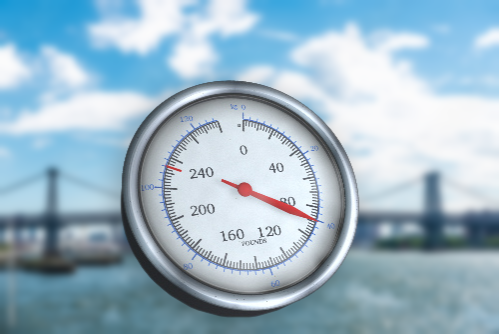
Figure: 90 lb
